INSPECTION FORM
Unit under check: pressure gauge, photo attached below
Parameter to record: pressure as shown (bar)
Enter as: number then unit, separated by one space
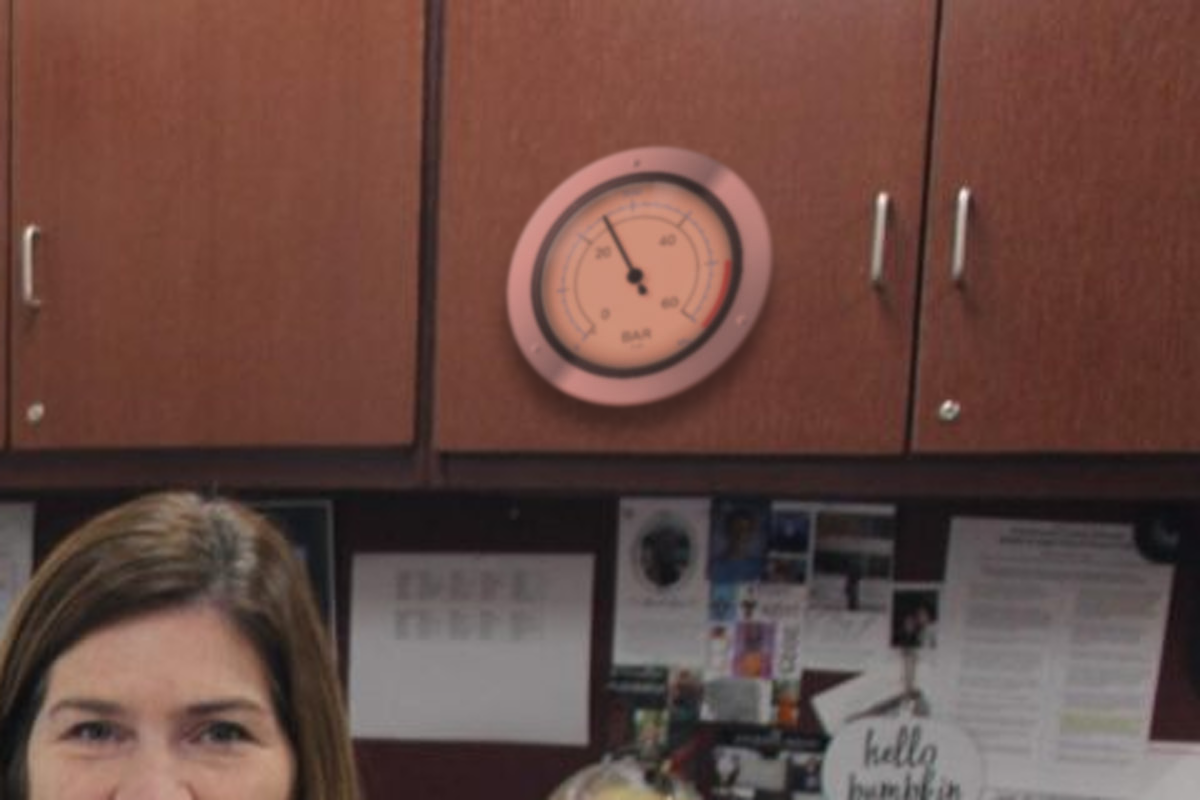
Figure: 25 bar
